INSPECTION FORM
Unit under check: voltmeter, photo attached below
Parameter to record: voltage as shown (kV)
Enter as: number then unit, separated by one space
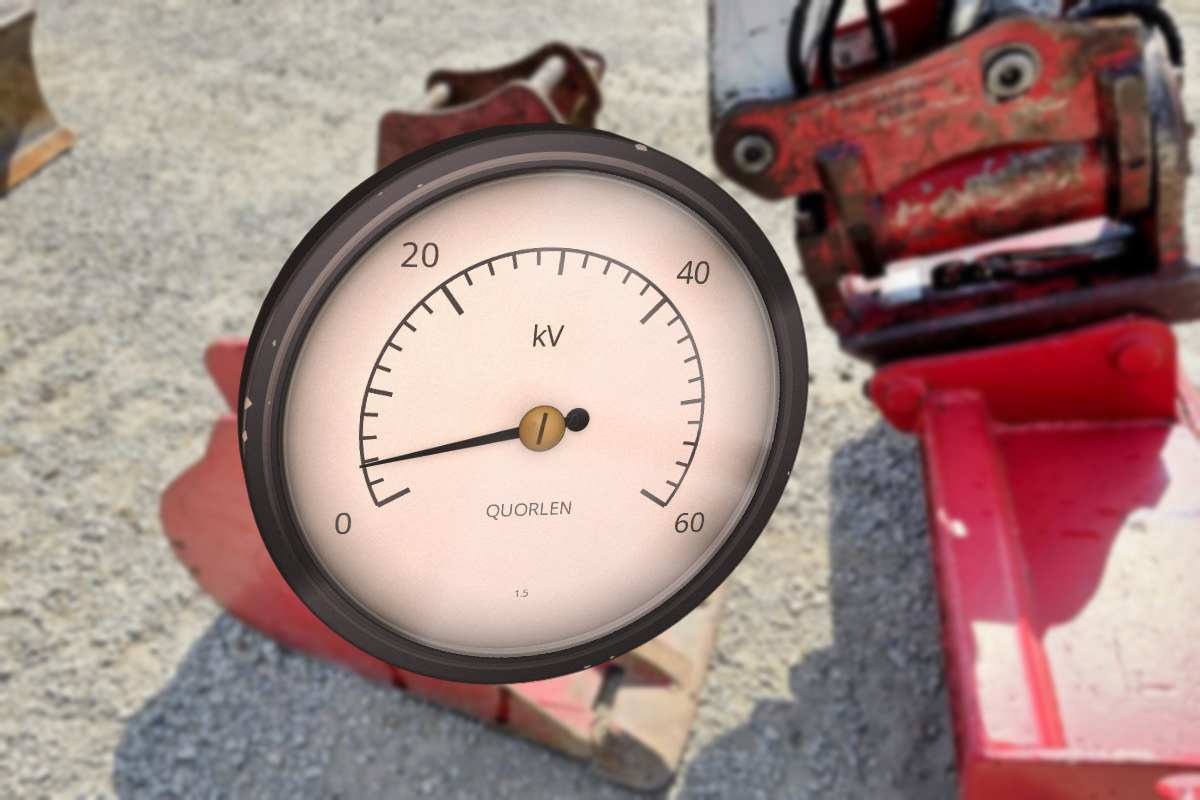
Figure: 4 kV
